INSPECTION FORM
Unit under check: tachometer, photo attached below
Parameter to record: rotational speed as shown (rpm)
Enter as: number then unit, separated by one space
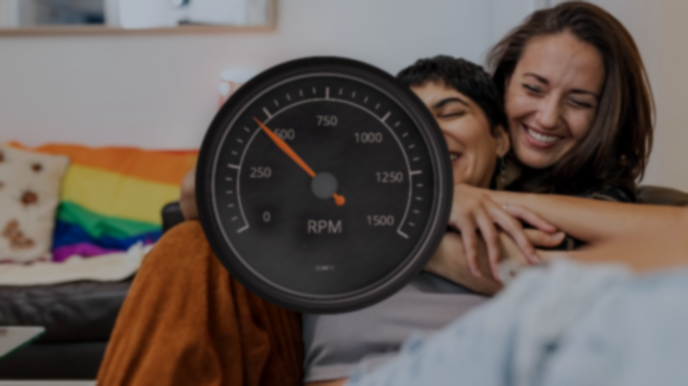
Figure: 450 rpm
